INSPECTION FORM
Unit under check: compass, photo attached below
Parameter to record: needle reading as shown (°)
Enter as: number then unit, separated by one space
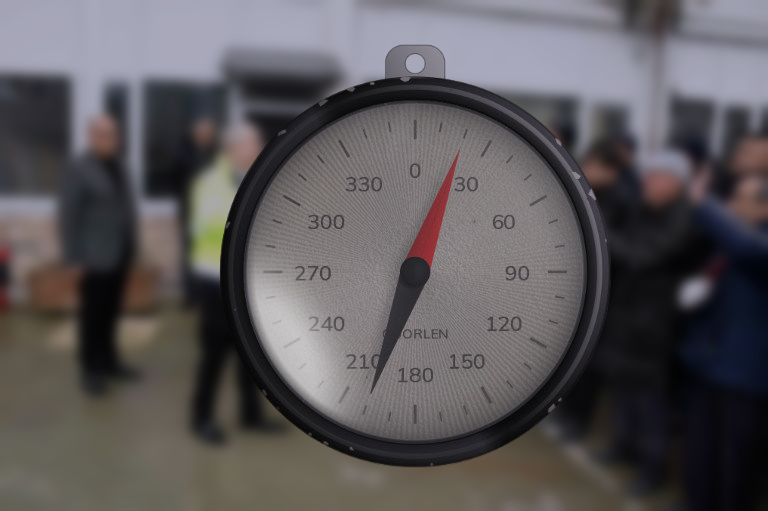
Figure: 20 °
